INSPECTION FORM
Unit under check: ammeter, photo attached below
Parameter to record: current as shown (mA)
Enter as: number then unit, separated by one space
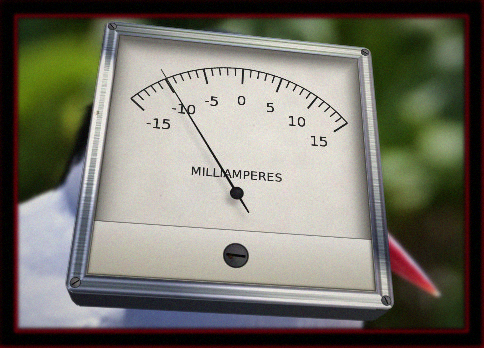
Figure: -10 mA
